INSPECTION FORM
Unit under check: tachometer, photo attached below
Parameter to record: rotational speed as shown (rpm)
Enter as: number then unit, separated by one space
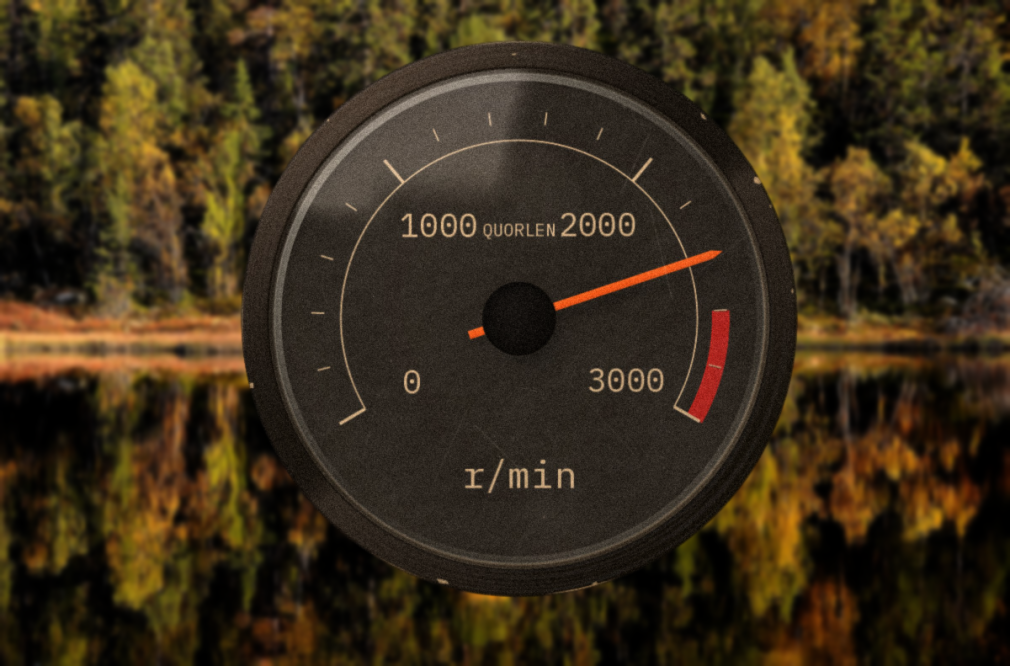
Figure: 2400 rpm
